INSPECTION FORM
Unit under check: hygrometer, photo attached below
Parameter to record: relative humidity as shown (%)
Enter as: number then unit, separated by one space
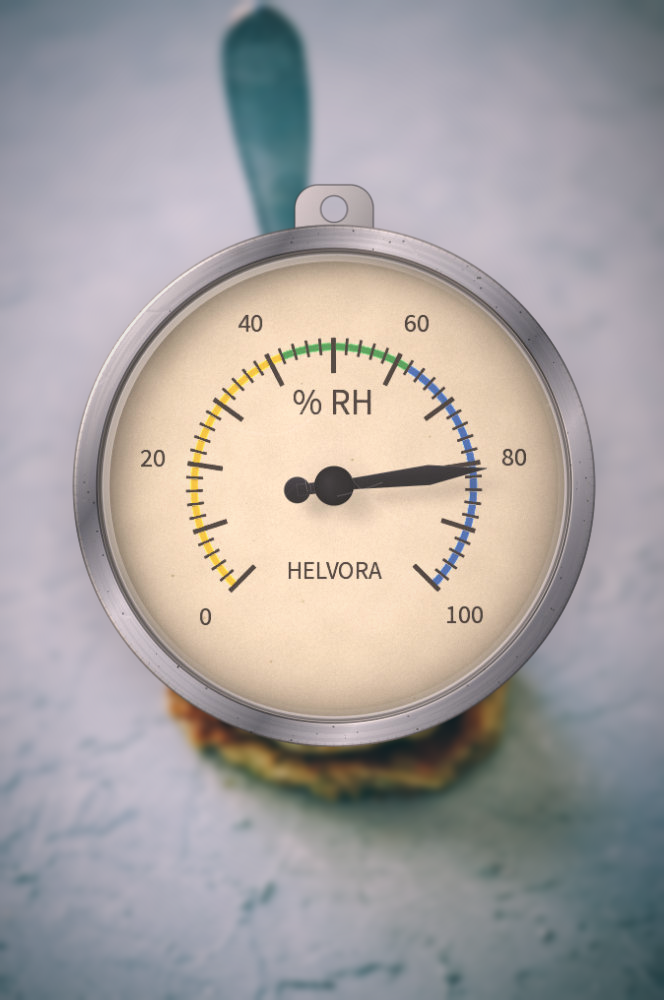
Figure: 81 %
